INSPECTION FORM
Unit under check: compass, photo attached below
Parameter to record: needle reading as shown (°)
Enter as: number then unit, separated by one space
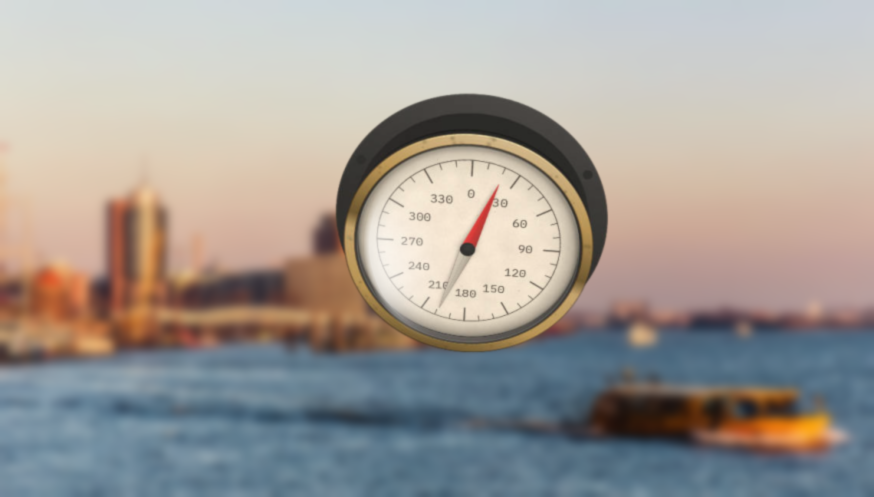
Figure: 20 °
